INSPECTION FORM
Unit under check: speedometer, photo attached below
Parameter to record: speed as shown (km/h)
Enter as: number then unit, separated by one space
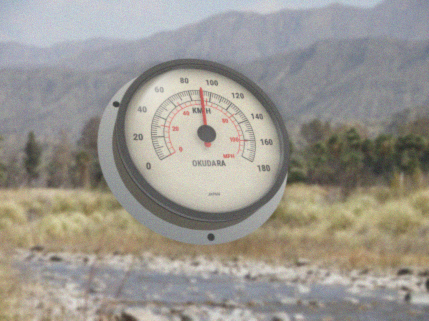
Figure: 90 km/h
